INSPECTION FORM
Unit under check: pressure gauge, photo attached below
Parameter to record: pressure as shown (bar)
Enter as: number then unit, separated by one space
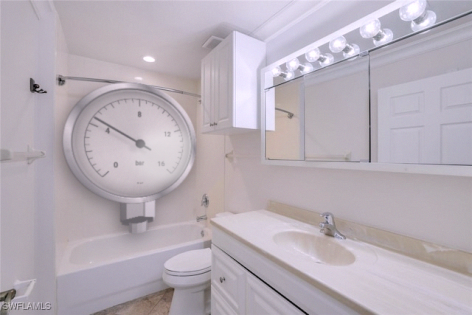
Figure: 4.5 bar
